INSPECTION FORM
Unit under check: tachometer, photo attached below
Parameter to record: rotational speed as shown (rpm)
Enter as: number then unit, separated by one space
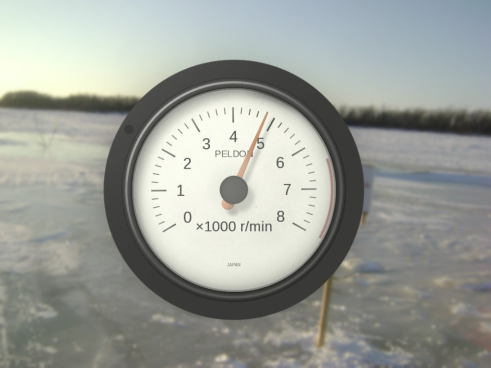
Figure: 4800 rpm
